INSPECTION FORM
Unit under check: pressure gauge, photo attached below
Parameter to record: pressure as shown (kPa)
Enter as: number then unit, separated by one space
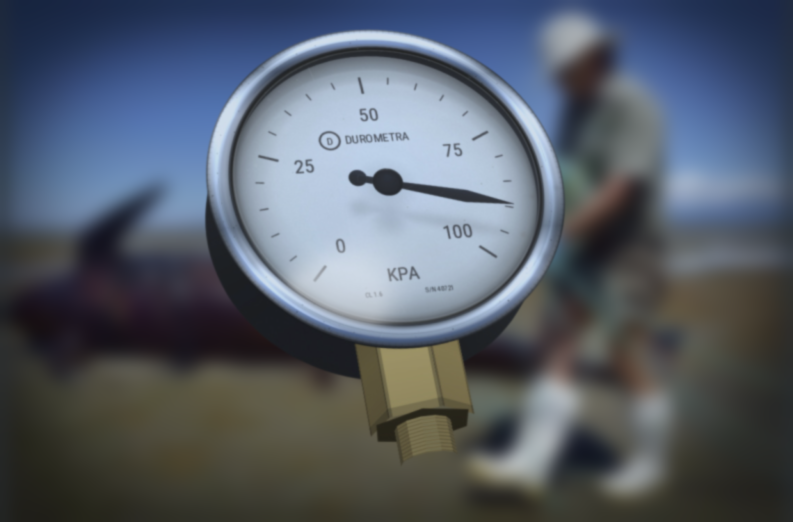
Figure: 90 kPa
